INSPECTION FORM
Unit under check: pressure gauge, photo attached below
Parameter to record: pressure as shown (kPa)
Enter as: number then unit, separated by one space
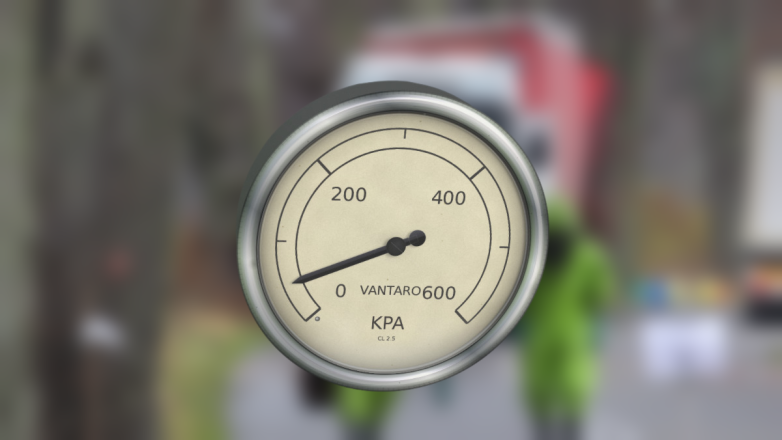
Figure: 50 kPa
